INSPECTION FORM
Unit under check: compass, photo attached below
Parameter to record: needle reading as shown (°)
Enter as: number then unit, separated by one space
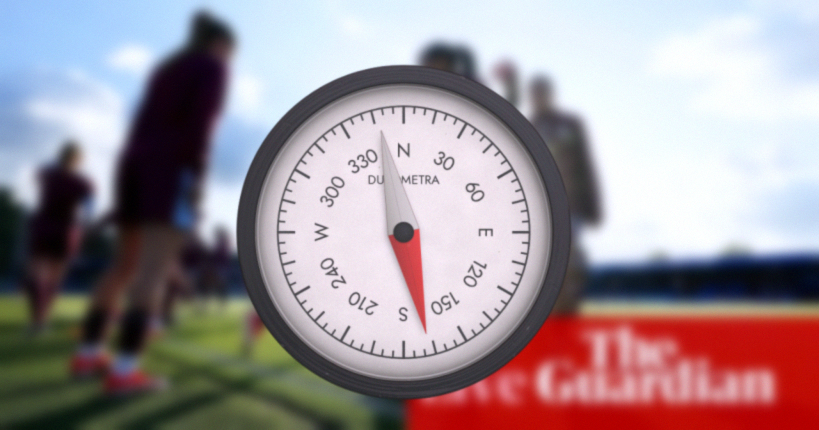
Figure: 167.5 °
